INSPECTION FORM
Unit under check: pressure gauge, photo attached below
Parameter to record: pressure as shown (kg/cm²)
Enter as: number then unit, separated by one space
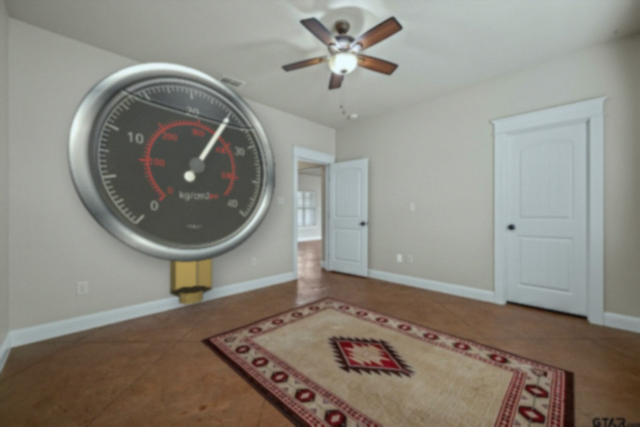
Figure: 25 kg/cm²
